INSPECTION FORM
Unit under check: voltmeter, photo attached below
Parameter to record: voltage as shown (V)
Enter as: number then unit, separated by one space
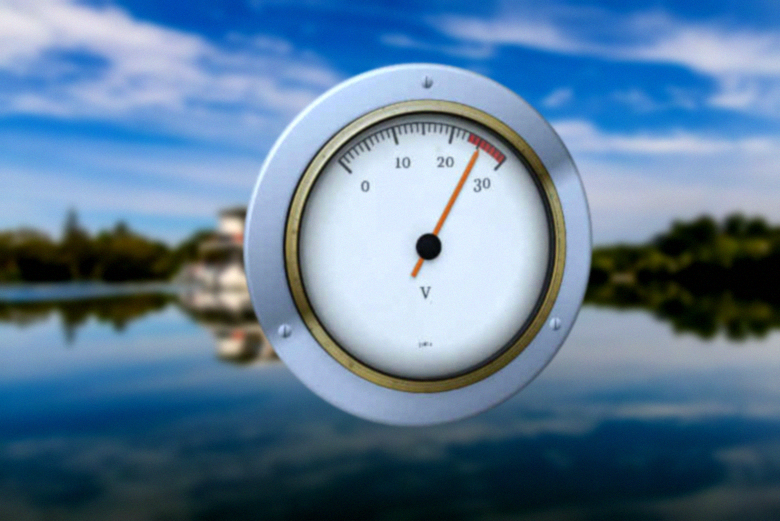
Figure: 25 V
